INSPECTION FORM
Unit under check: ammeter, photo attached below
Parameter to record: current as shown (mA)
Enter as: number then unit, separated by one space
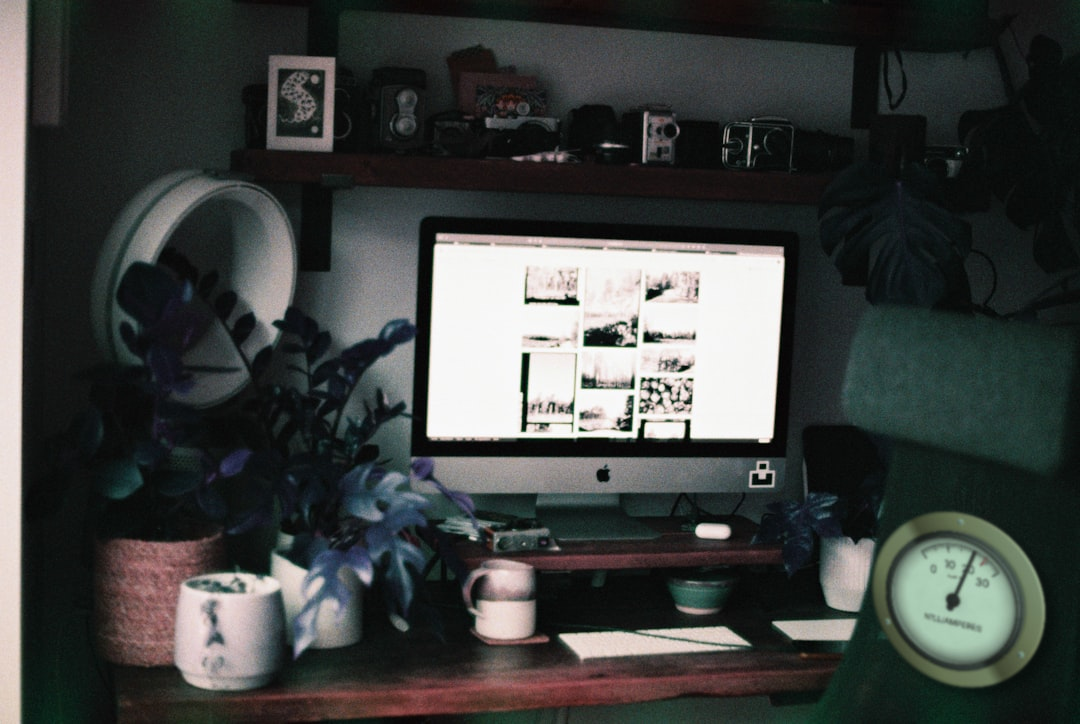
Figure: 20 mA
